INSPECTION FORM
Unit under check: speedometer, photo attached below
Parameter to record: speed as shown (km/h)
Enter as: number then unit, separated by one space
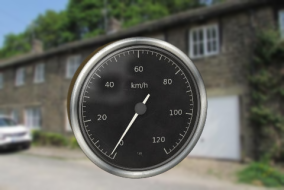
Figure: 2 km/h
